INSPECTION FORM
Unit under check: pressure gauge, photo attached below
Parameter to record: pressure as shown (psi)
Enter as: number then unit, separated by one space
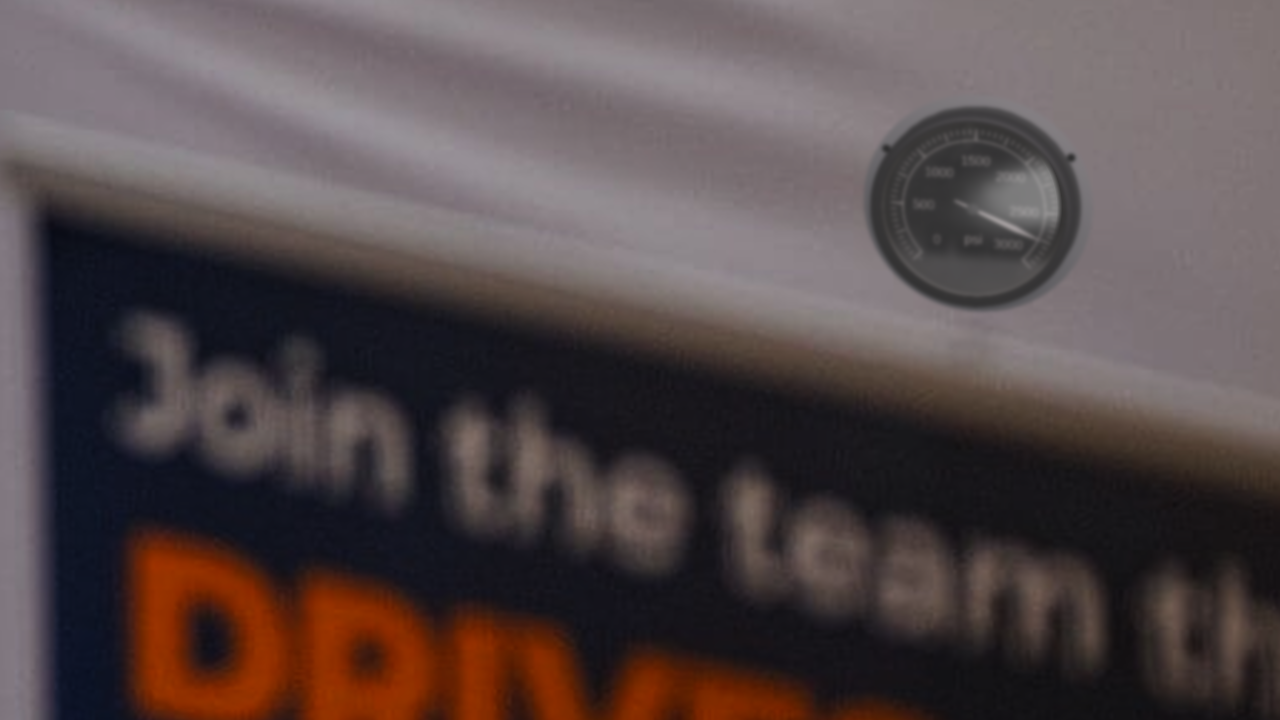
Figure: 2750 psi
